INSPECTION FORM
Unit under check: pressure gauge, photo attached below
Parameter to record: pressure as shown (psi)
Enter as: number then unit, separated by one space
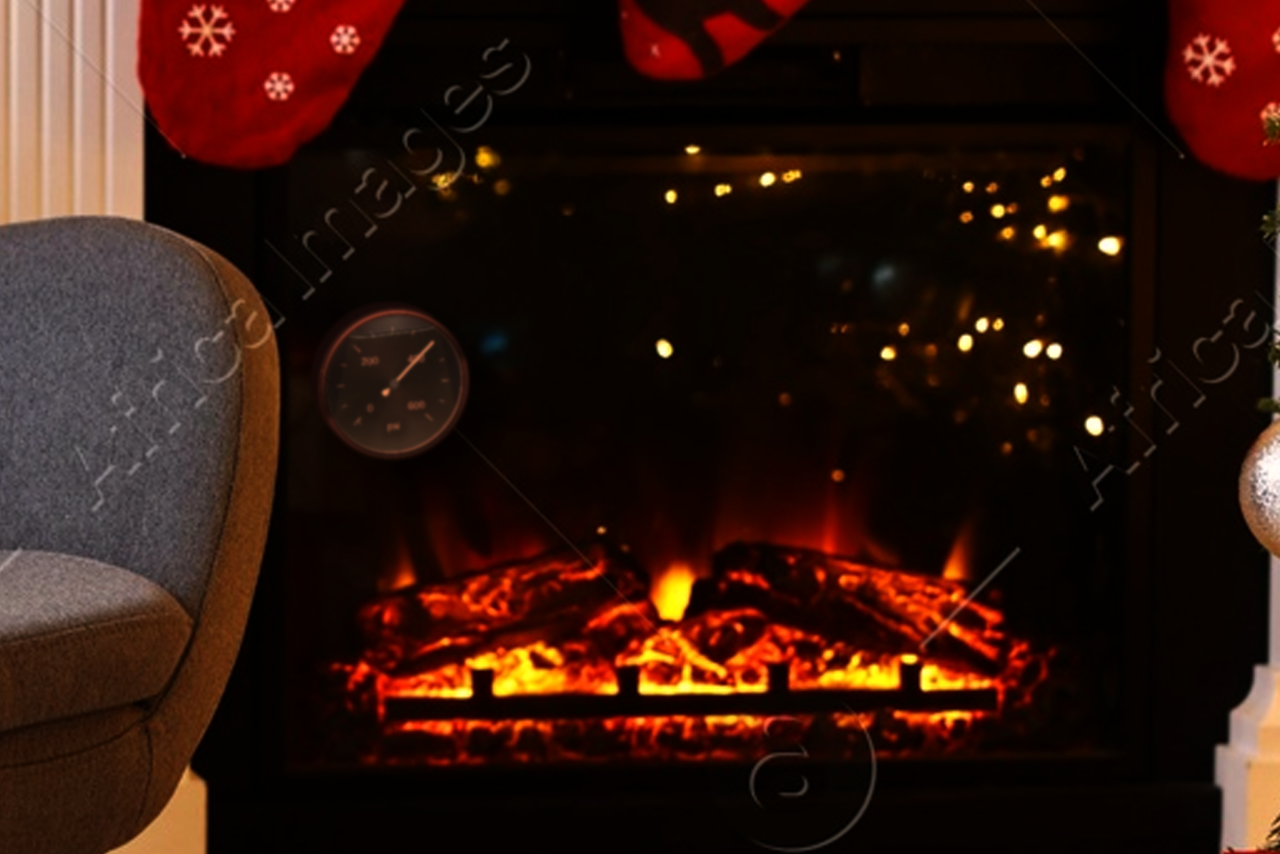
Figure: 400 psi
